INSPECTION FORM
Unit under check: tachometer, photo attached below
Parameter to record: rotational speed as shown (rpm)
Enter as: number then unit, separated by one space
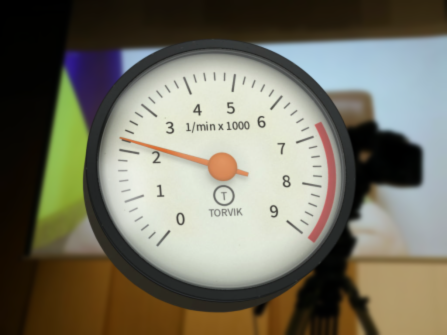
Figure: 2200 rpm
